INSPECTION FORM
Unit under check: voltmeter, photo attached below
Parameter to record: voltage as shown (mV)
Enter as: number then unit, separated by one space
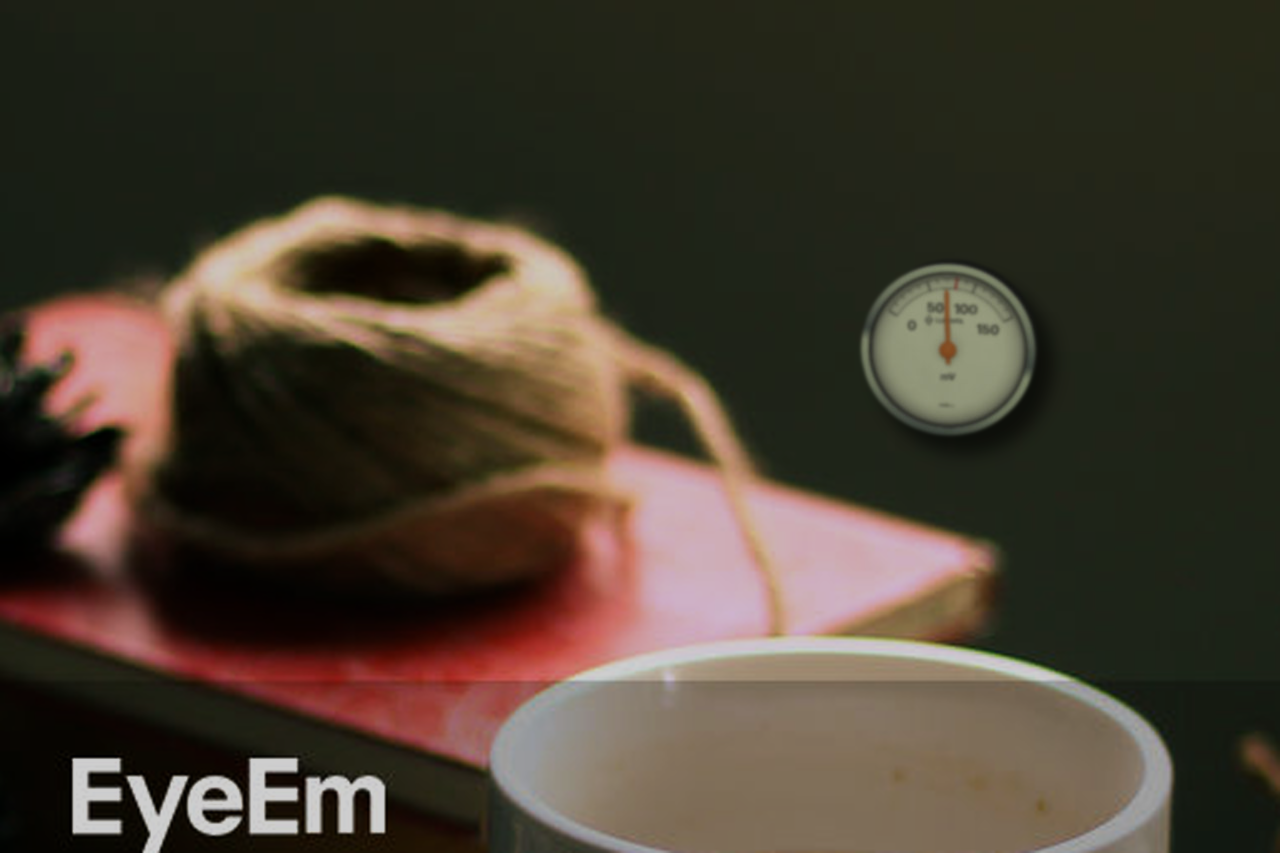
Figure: 70 mV
